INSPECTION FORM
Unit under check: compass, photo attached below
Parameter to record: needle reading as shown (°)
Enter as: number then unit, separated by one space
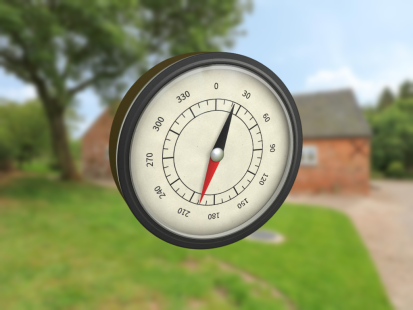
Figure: 200 °
